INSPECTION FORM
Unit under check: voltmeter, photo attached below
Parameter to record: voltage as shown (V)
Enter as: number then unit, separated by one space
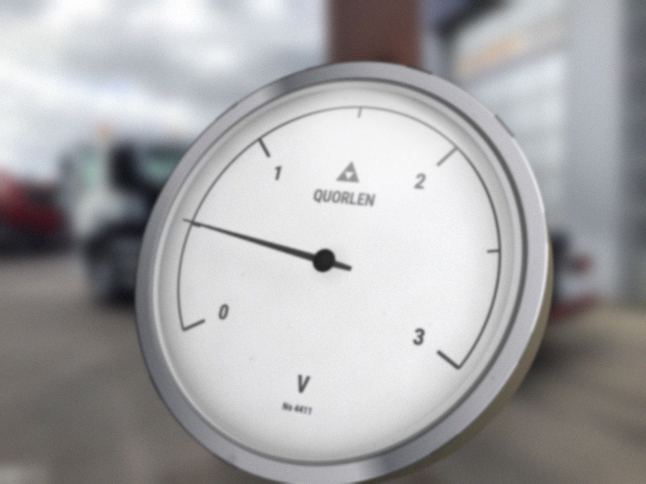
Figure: 0.5 V
